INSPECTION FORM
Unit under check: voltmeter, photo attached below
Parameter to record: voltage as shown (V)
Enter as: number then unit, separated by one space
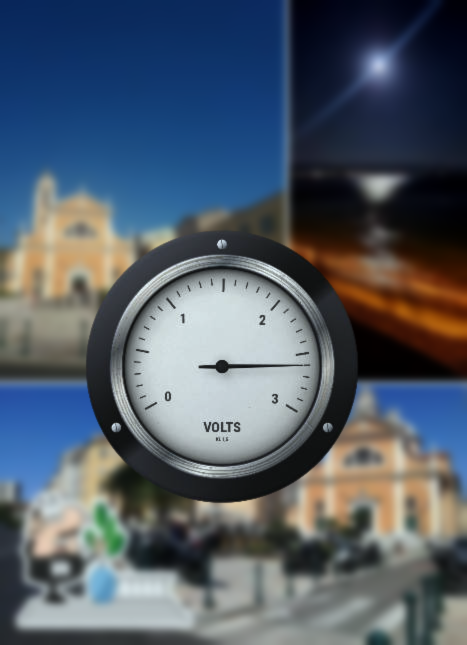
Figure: 2.6 V
